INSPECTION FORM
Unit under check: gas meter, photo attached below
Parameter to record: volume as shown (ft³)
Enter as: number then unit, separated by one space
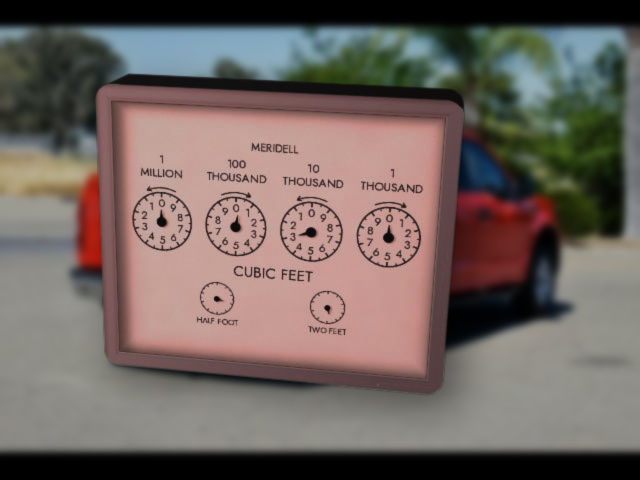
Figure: 3000 ft³
